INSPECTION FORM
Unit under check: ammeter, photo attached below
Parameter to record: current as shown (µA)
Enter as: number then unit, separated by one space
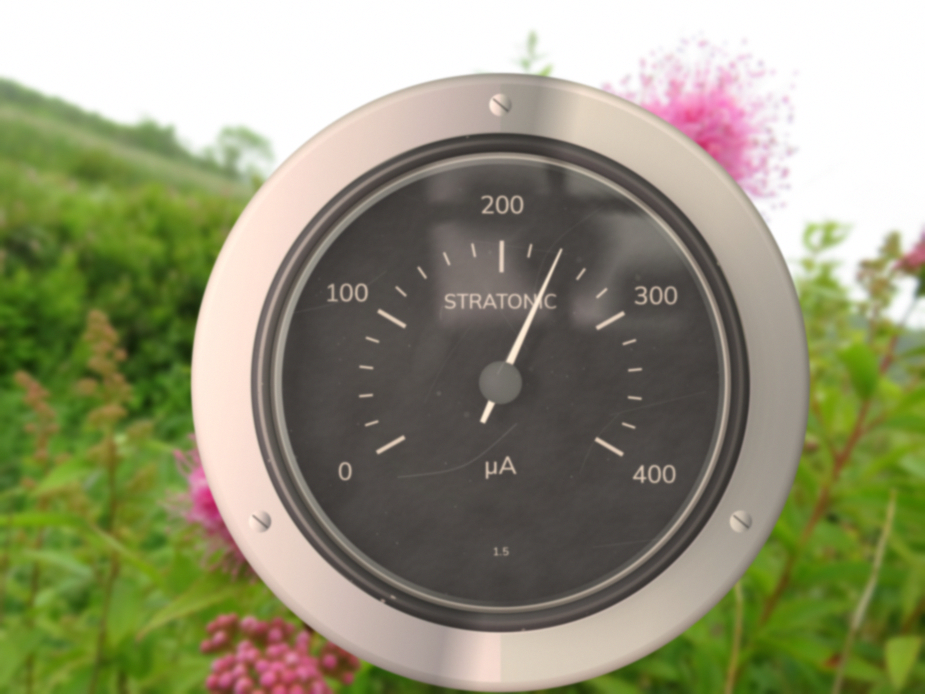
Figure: 240 µA
